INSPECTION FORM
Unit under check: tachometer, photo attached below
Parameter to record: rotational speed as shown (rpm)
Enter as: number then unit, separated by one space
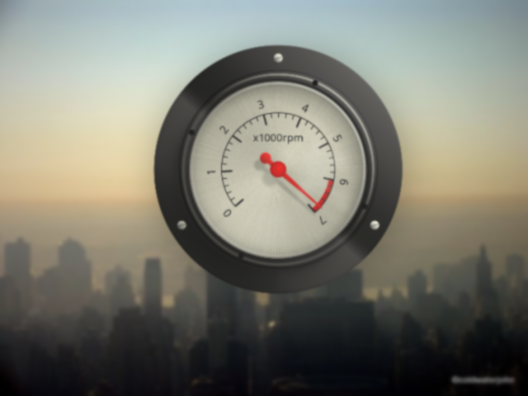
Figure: 6800 rpm
